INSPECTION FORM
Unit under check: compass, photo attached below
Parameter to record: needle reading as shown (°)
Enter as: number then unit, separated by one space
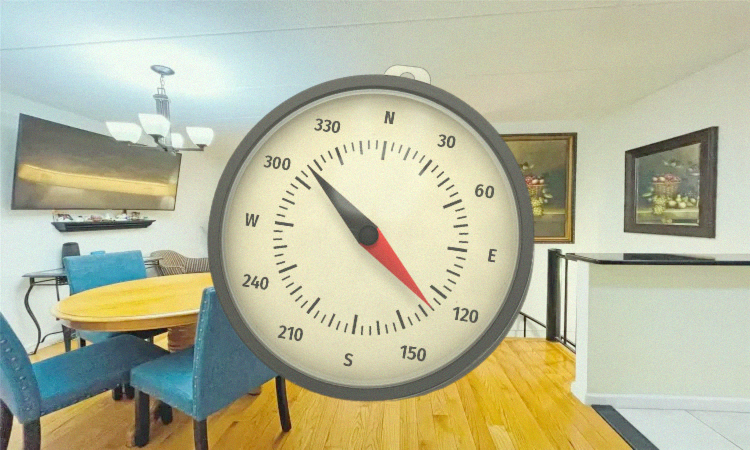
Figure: 130 °
